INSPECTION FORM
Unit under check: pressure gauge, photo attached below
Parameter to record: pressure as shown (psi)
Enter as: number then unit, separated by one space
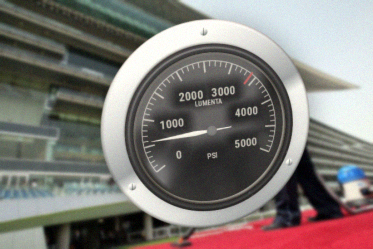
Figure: 600 psi
